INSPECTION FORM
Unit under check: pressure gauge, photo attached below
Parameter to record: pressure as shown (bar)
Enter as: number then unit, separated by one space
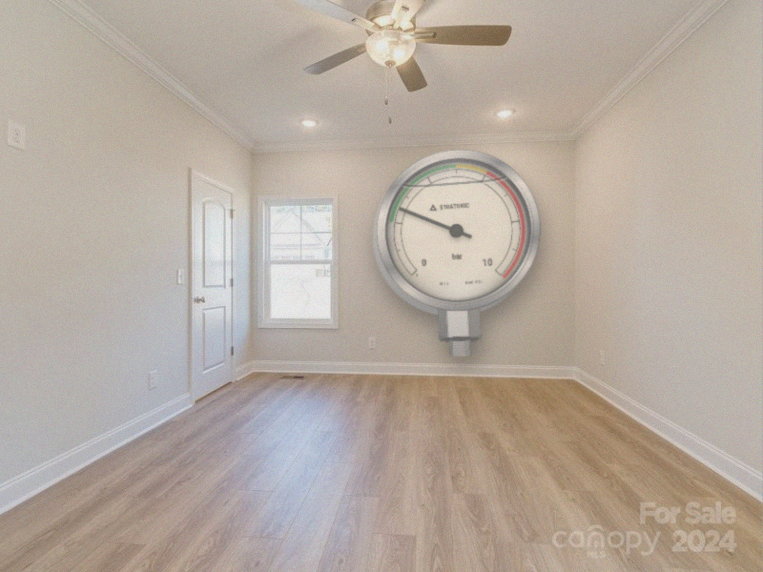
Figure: 2.5 bar
